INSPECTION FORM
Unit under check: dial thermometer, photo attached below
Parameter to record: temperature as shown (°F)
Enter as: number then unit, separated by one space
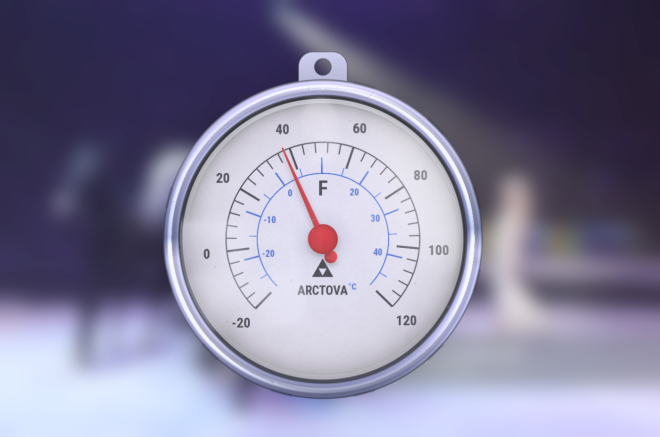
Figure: 38 °F
